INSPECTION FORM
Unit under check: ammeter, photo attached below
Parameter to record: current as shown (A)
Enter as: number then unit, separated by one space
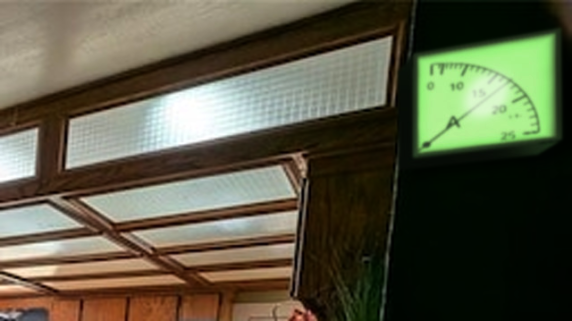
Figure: 17 A
